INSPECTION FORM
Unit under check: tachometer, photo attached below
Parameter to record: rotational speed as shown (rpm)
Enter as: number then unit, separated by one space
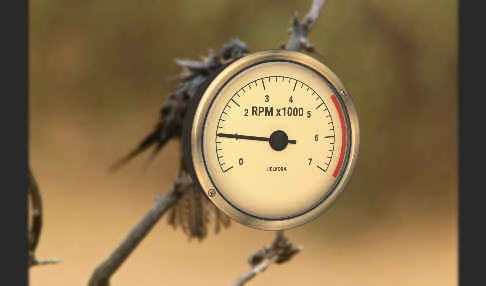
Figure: 1000 rpm
